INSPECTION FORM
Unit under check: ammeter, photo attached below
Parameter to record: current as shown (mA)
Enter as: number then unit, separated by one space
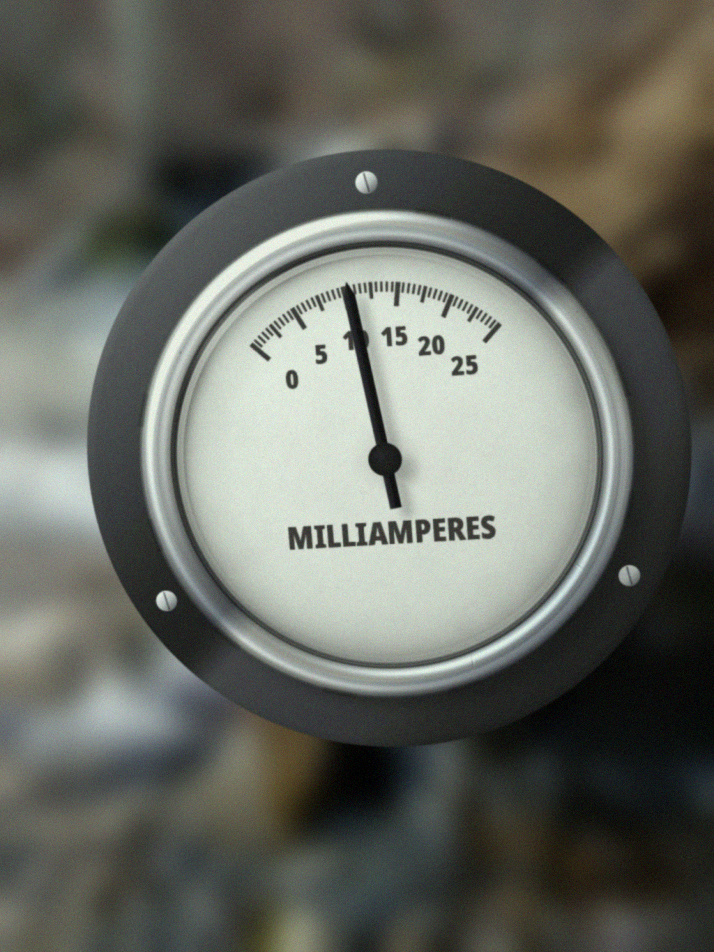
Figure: 10.5 mA
